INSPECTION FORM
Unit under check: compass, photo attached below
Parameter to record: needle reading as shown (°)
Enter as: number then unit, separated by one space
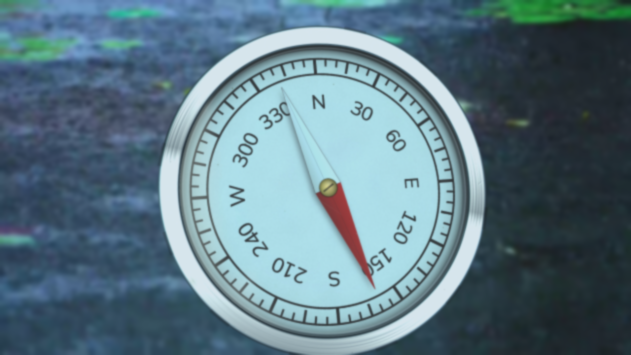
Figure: 160 °
